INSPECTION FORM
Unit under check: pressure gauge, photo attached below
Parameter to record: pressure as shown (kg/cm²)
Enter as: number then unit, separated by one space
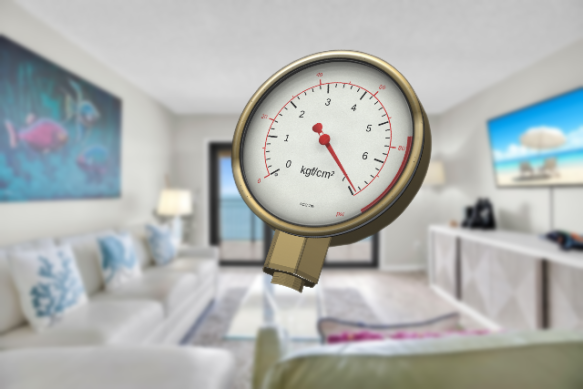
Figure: 6.9 kg/cm²
